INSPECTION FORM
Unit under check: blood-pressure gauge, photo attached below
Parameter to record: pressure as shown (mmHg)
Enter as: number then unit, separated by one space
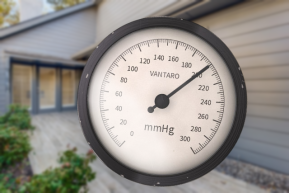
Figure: 200 mmHg
